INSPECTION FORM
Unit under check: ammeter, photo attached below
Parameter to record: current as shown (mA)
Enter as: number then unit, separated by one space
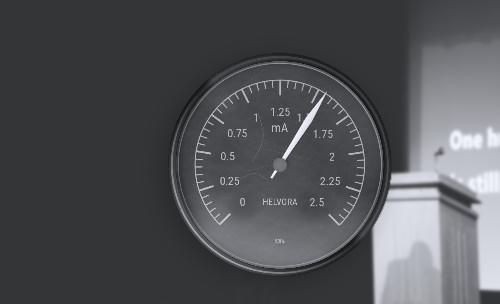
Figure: 1.55 mA
